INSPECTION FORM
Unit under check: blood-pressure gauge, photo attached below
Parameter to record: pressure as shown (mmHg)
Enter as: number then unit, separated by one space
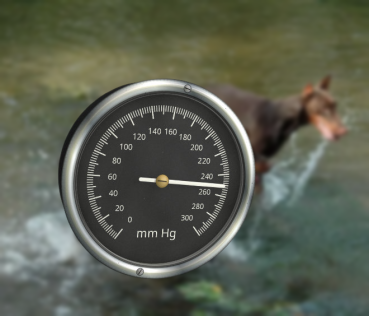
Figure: 250 mmHg
